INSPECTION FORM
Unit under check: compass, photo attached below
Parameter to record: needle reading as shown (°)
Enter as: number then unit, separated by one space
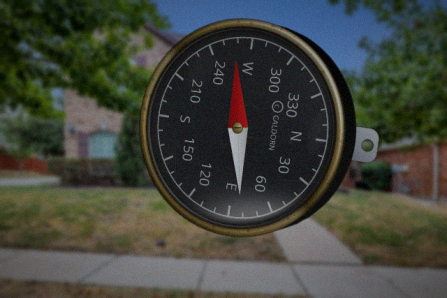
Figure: 260 °
